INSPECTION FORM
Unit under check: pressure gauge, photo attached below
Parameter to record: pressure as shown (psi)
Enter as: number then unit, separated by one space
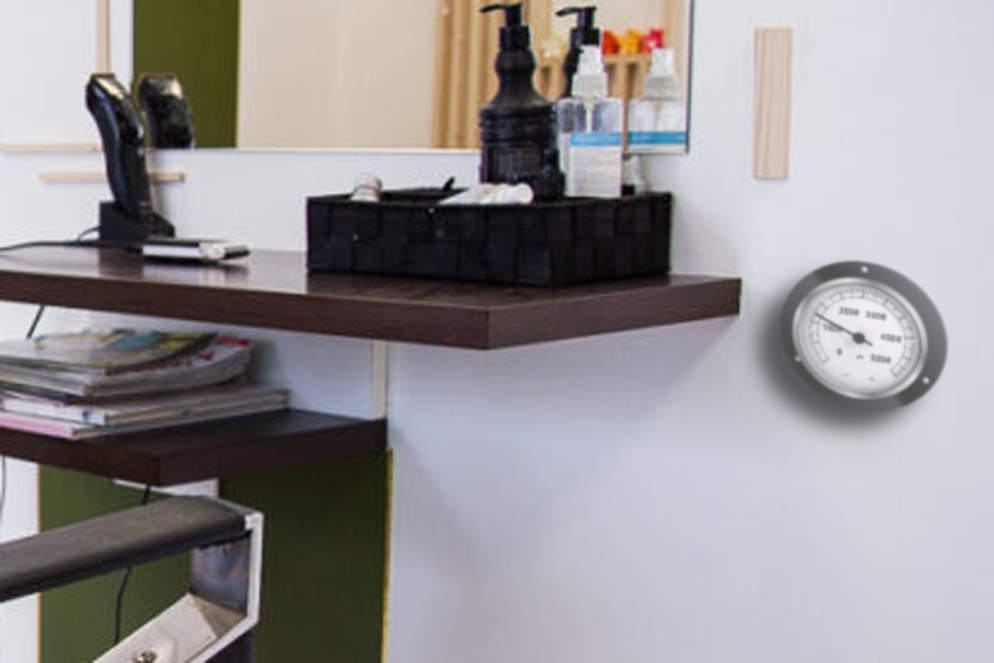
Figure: 1250 psi
